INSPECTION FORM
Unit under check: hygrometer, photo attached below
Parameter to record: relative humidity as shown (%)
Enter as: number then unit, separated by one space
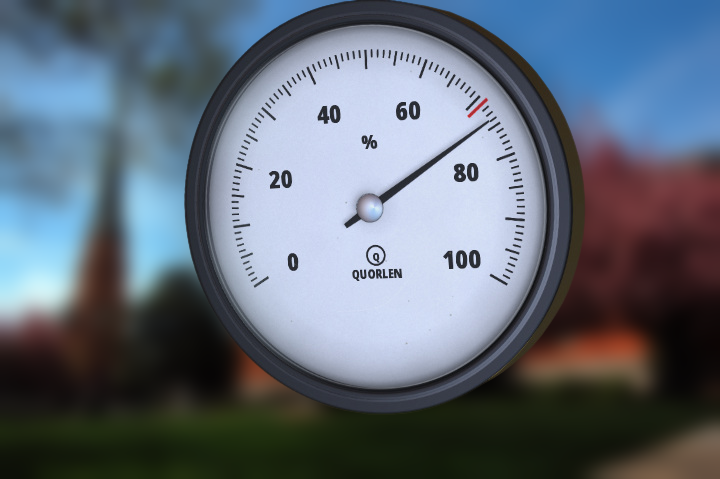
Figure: 74 %
